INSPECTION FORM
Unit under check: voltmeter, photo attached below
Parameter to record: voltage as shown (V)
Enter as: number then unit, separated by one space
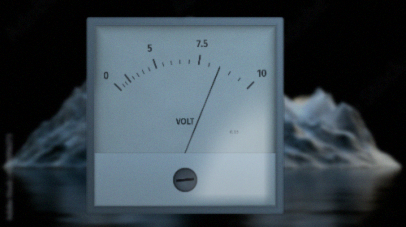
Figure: 8.5 V
